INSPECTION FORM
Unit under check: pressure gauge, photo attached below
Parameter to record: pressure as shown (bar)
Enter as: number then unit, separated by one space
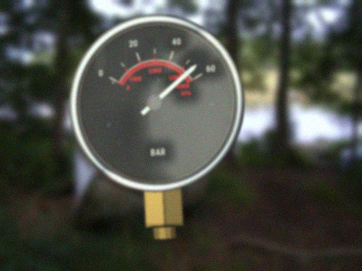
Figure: 55 bar
